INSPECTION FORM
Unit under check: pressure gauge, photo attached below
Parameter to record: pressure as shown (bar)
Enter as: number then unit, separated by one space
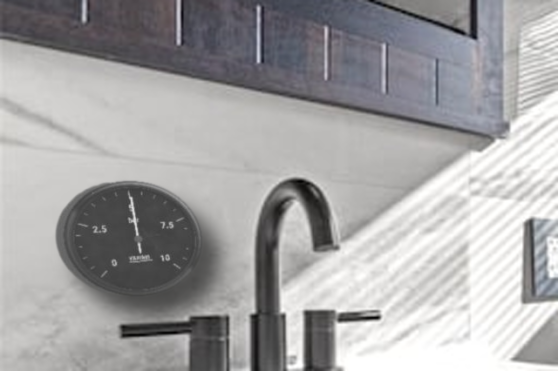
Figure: 5 bar
